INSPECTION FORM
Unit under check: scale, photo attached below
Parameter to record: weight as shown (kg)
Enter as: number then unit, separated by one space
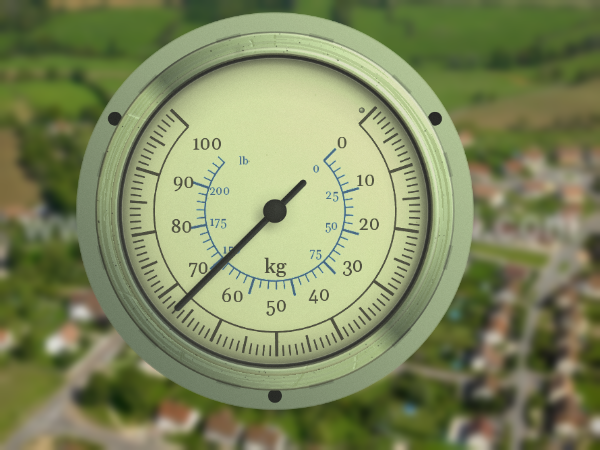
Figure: 67 kg
